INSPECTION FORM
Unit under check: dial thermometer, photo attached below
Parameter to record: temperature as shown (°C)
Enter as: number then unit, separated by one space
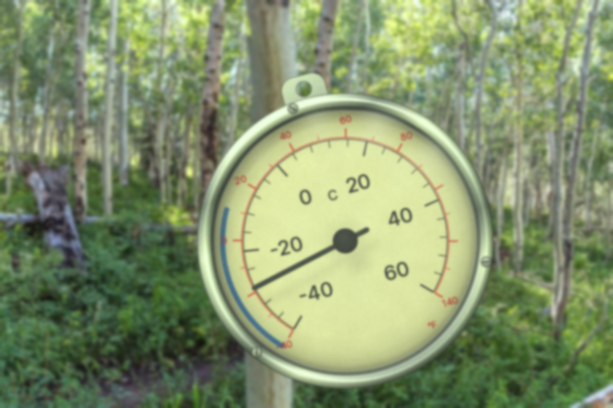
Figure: -28 °C
